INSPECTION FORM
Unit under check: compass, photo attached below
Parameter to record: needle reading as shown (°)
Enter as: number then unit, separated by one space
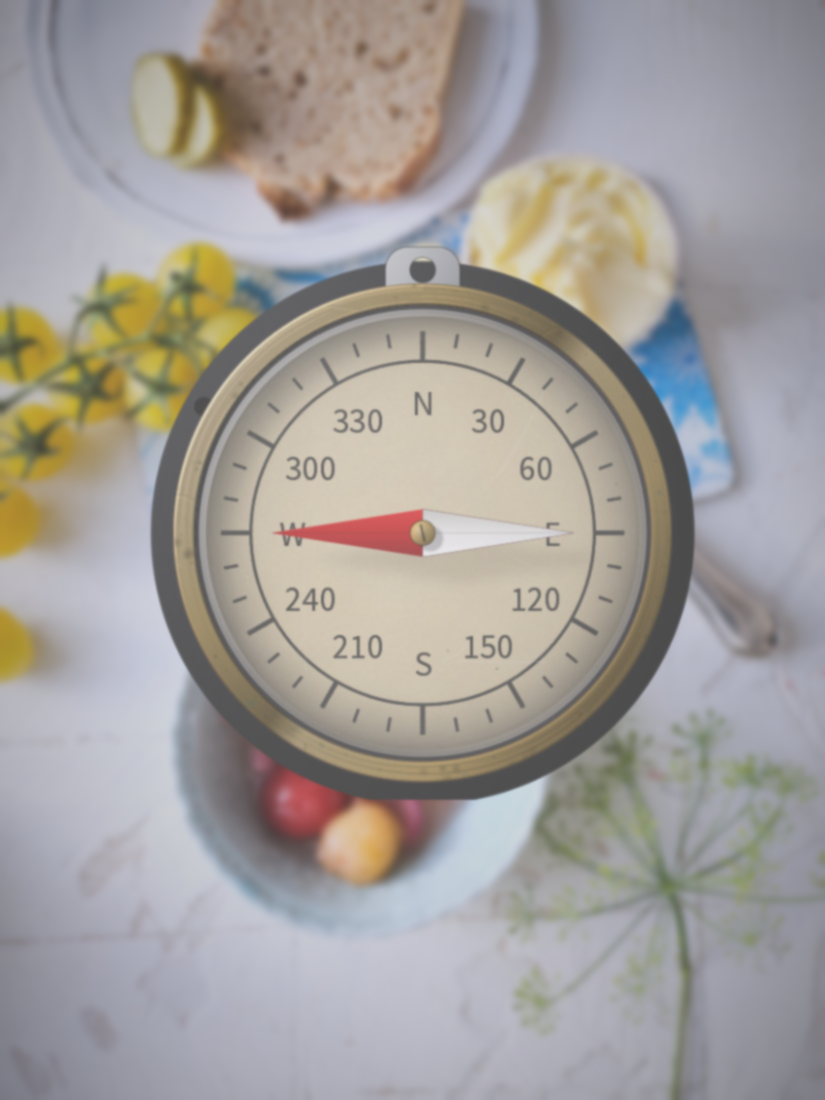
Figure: 270 °
